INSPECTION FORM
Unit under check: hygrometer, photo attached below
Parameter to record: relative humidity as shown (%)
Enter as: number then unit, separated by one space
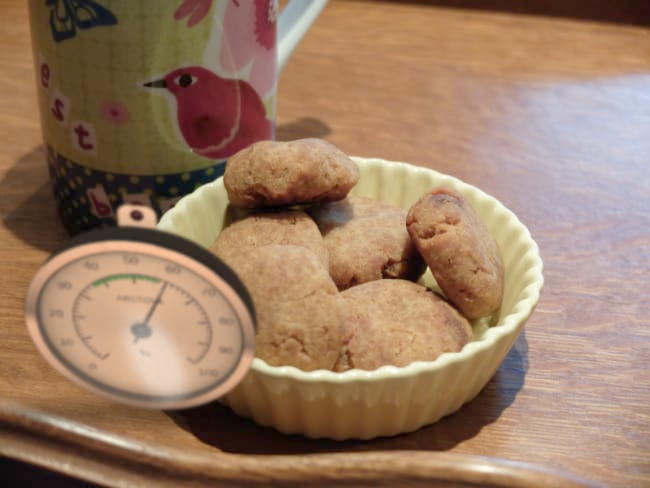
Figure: 60 %
